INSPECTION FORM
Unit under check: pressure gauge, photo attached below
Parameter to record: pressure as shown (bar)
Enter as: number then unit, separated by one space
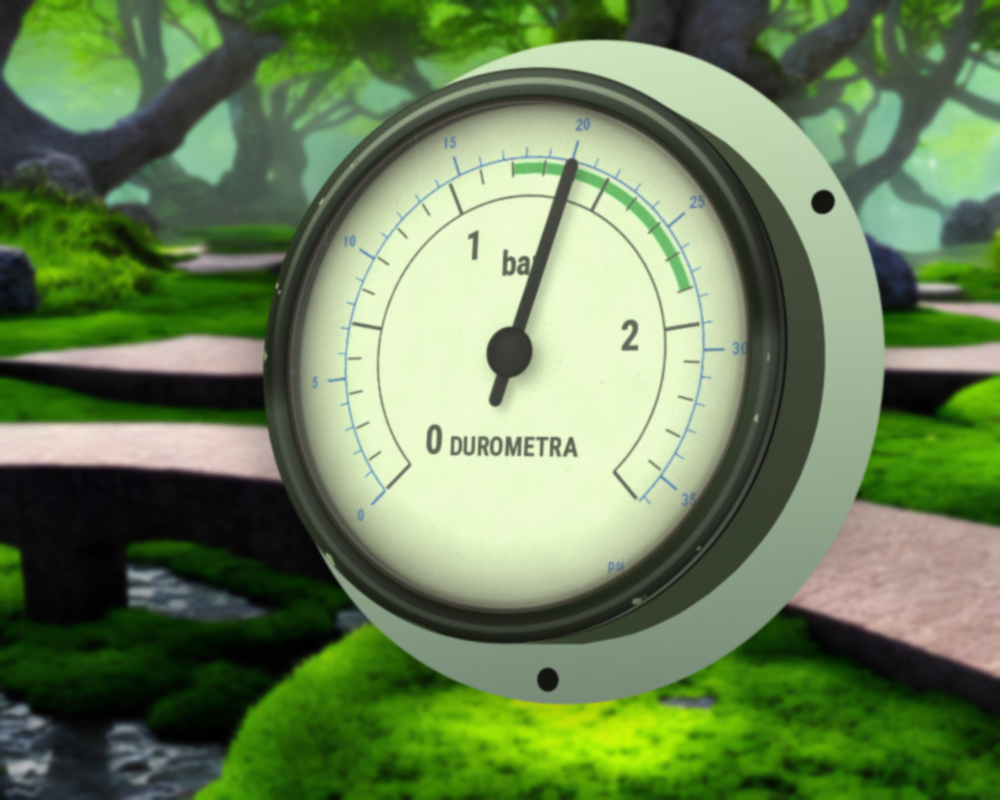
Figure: 1.4 bar
